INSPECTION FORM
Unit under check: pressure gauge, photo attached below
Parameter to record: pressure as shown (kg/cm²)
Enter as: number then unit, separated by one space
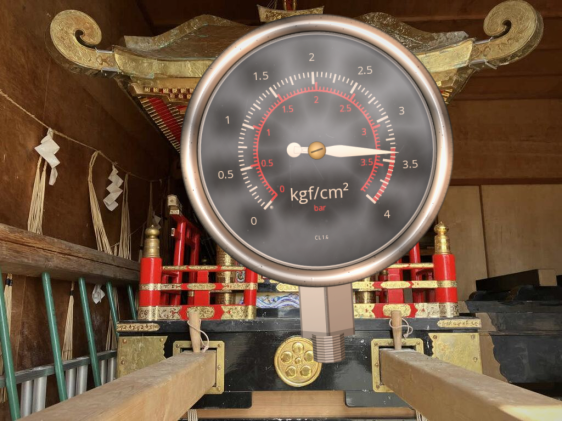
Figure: 3.4 kg/cm²
